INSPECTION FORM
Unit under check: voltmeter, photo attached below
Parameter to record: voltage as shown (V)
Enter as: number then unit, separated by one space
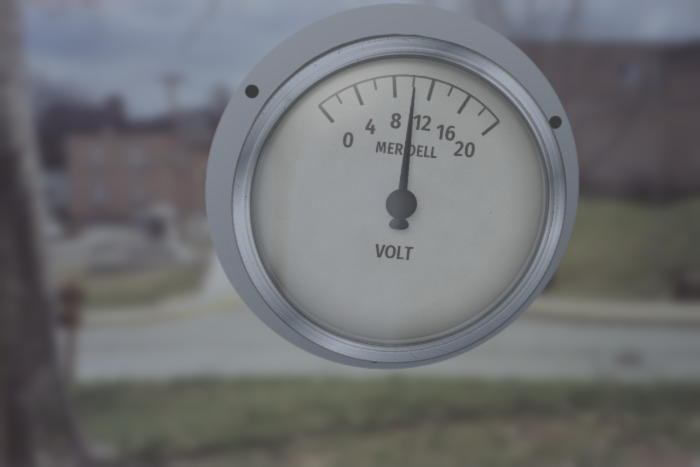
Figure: 10 V
